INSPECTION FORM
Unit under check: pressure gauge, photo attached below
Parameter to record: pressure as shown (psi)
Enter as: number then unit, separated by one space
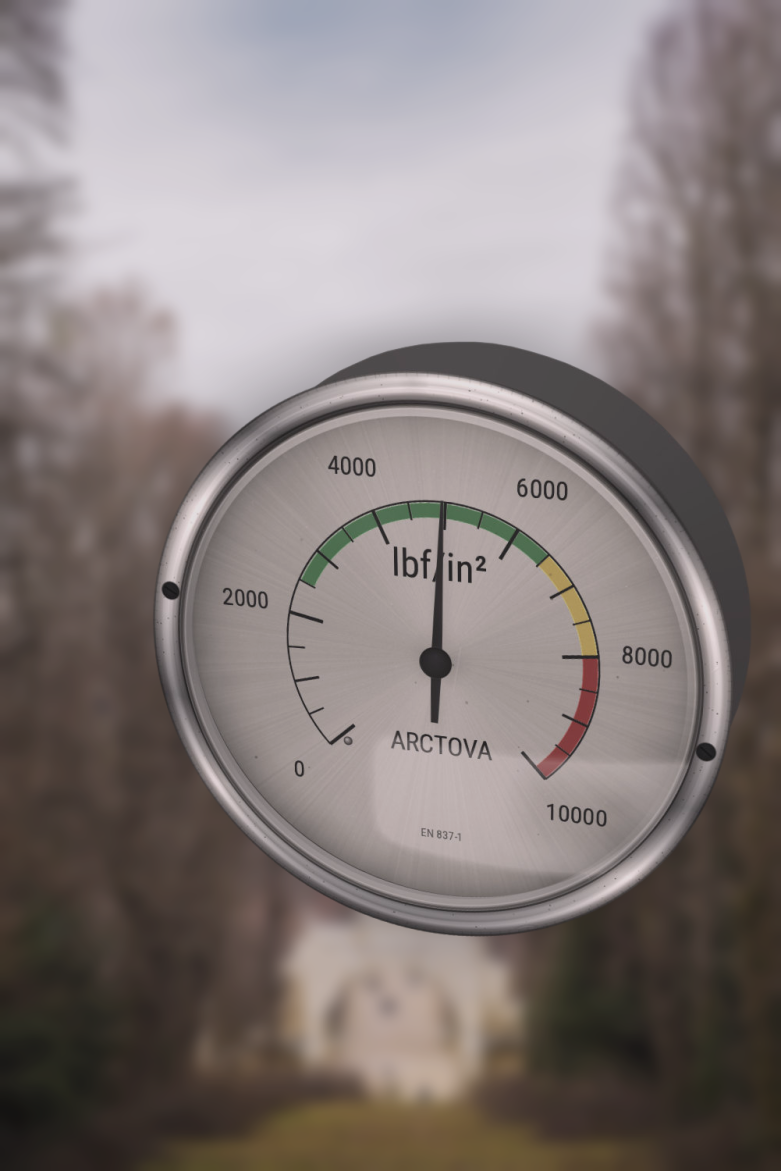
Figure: 5000 psi
